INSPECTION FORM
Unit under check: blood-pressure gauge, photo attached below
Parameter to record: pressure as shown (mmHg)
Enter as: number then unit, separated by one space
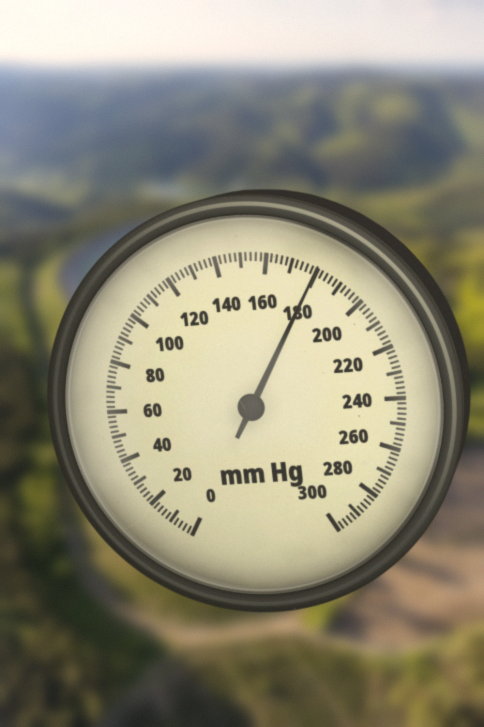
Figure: 180 mmHg
